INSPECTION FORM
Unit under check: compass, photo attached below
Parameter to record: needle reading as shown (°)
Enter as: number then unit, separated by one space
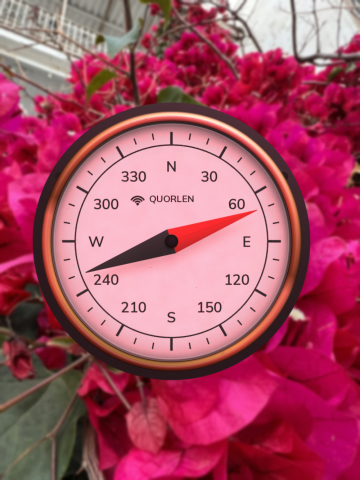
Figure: 70 °
